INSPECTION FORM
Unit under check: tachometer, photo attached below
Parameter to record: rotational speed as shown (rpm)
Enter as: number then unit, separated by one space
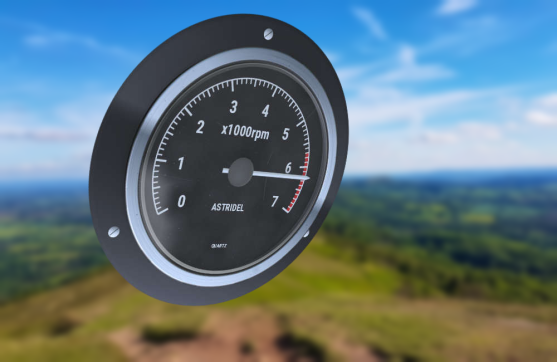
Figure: 6200 rpm
